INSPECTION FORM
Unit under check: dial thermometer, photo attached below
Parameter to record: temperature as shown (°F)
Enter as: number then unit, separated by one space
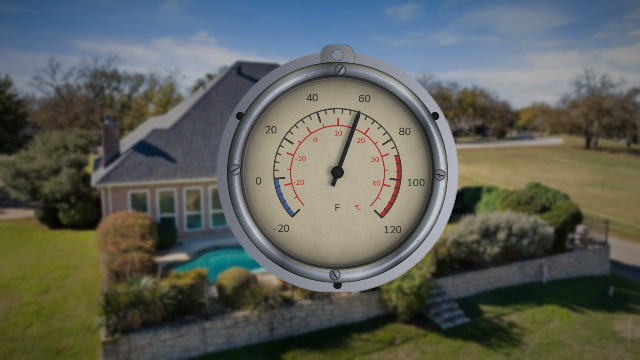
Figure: 60 °F
